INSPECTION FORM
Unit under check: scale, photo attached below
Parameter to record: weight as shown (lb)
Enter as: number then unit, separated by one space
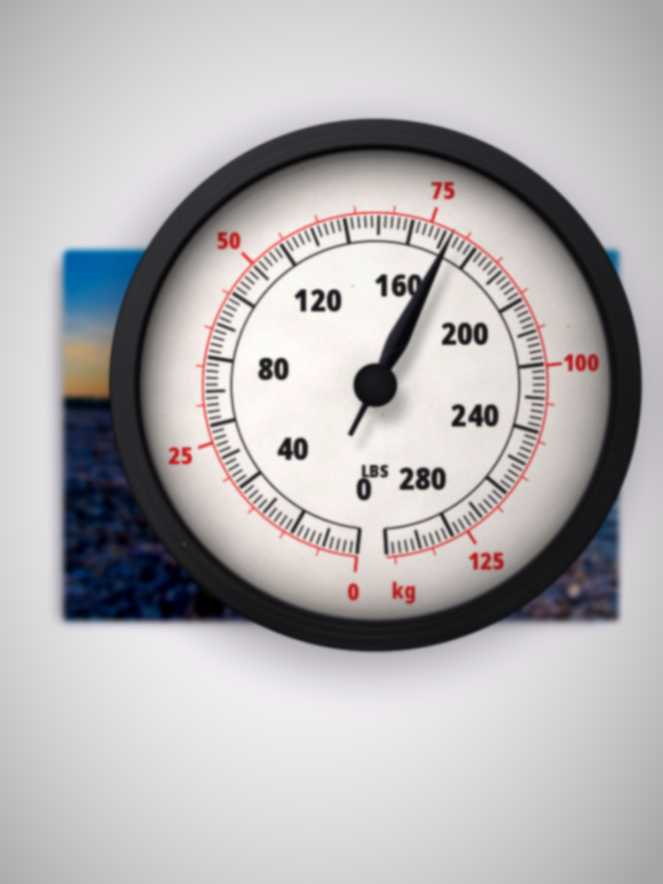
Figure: 172 lb
